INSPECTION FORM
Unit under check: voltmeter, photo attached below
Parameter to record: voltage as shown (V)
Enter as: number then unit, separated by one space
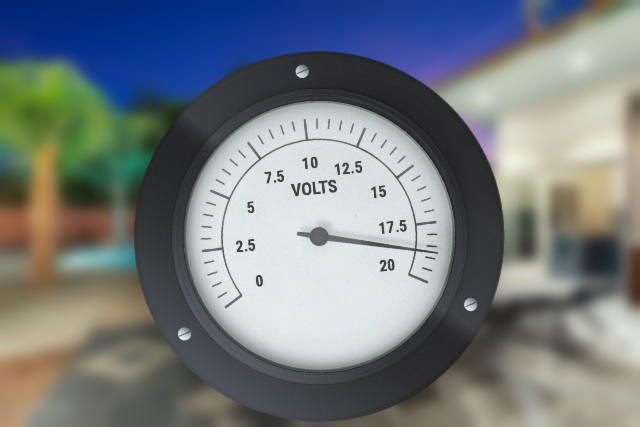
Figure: 18.75 V
